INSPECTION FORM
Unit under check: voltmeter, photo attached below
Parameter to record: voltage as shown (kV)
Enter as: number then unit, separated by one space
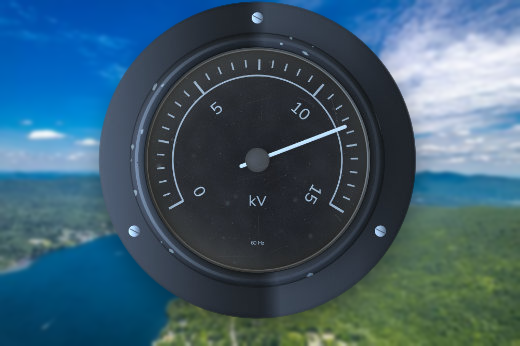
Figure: 11.75 kV
